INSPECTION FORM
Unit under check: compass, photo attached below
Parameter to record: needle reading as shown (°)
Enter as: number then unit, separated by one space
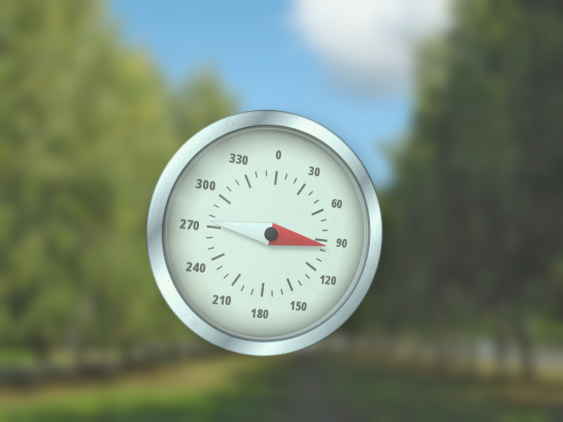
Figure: 95 °
